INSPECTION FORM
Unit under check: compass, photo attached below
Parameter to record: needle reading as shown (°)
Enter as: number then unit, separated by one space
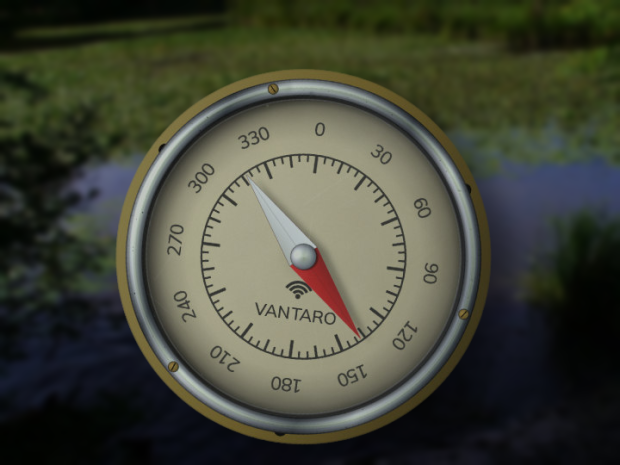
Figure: 137.5 °
